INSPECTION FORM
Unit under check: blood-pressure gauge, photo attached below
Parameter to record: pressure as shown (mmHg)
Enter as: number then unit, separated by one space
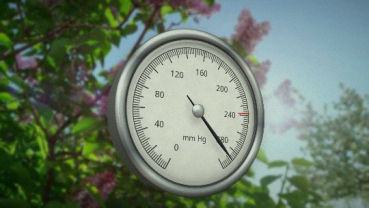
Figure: 290 mmHg
